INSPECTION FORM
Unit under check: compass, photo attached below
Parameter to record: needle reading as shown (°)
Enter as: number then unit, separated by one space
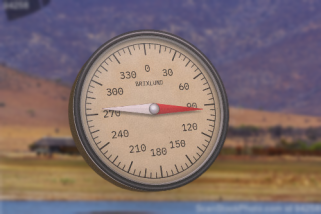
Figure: 95 °
